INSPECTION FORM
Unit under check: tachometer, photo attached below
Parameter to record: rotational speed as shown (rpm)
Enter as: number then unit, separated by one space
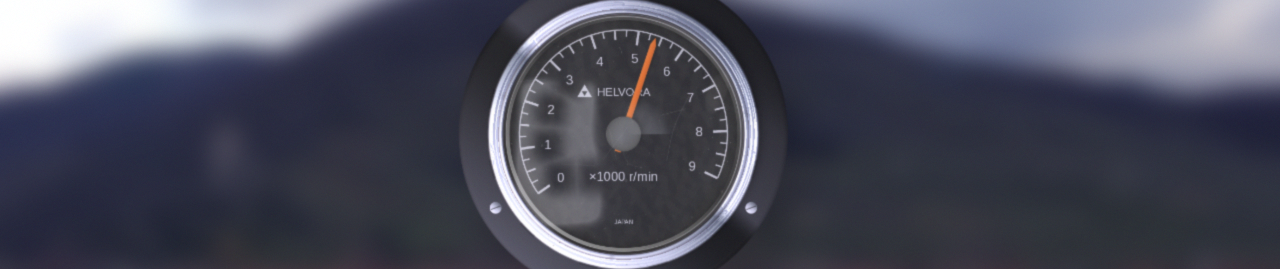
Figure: 5375 rpm
